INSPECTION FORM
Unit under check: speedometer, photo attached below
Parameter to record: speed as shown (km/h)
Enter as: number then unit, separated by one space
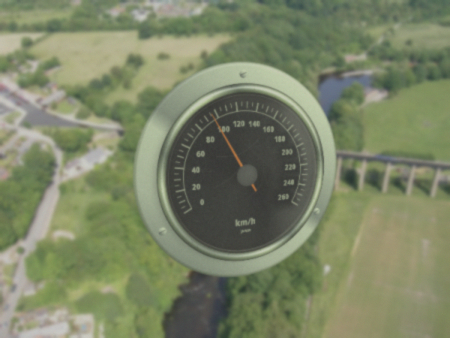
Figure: 95 km/h
